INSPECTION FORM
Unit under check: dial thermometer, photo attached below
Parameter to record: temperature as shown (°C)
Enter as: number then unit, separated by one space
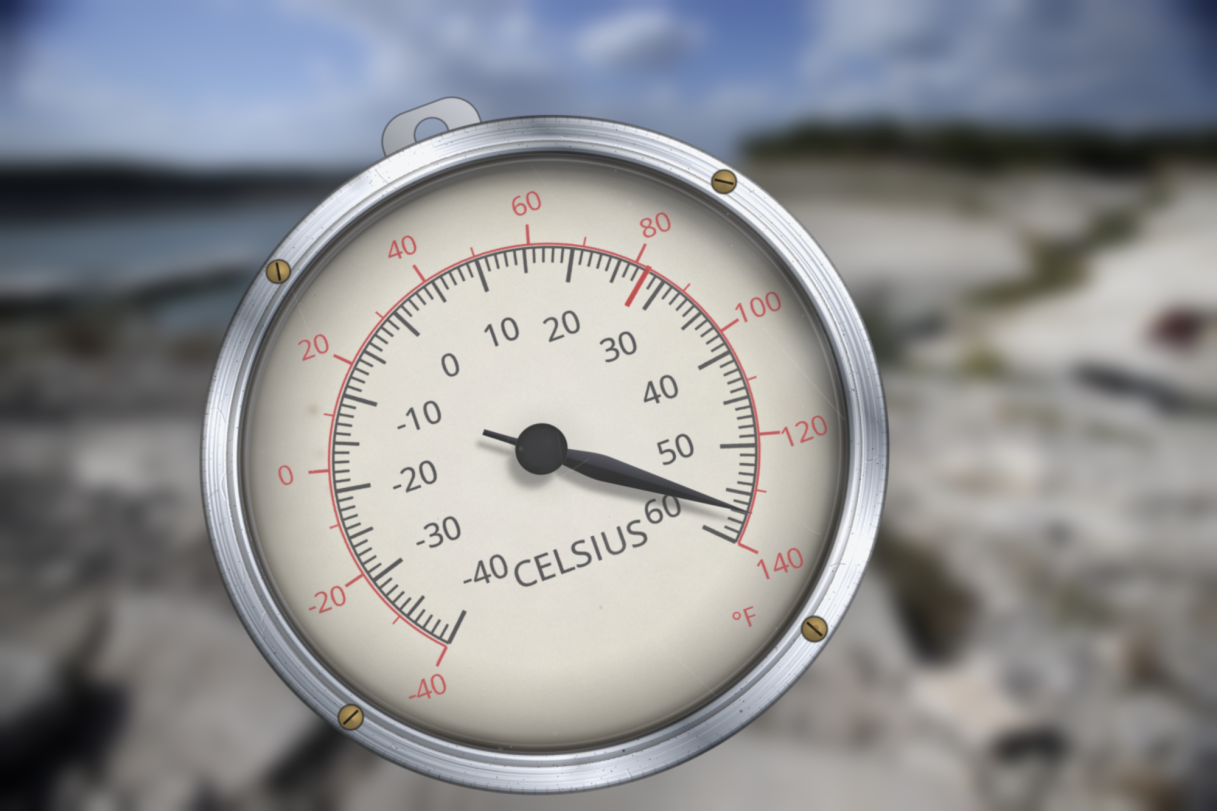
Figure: 57 °C
